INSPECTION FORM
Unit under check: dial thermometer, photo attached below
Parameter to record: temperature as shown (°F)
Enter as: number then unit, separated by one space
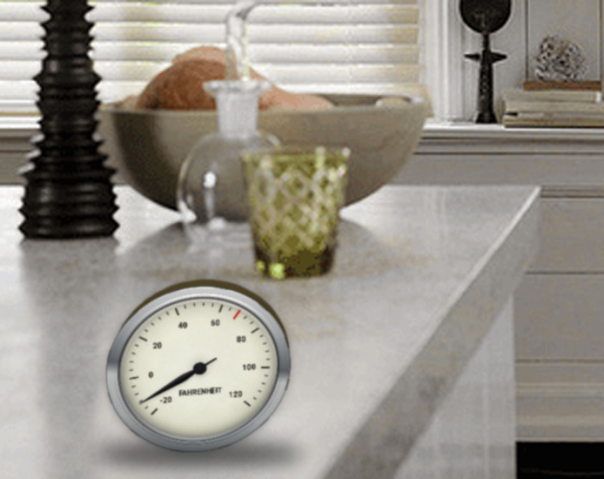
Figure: -12 °F
